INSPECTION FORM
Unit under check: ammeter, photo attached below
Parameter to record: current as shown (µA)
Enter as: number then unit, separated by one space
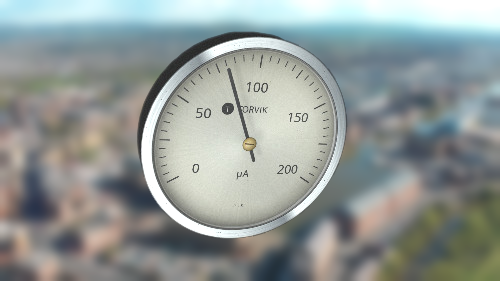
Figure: 80 µA
